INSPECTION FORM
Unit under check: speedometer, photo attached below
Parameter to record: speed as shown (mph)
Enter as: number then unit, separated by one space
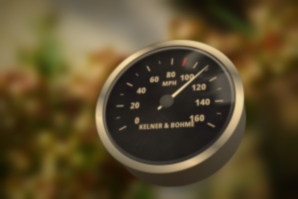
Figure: 110 mph
